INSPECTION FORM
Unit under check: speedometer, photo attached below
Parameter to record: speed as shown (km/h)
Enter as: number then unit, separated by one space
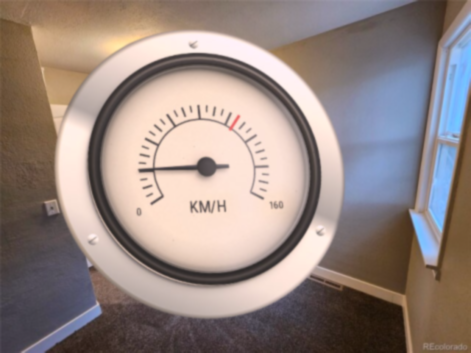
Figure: 20 km/h
